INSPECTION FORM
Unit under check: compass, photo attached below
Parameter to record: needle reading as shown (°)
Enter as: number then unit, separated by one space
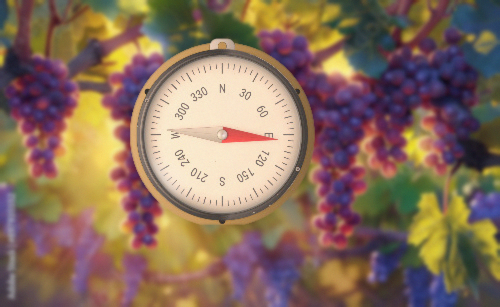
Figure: 95 °
